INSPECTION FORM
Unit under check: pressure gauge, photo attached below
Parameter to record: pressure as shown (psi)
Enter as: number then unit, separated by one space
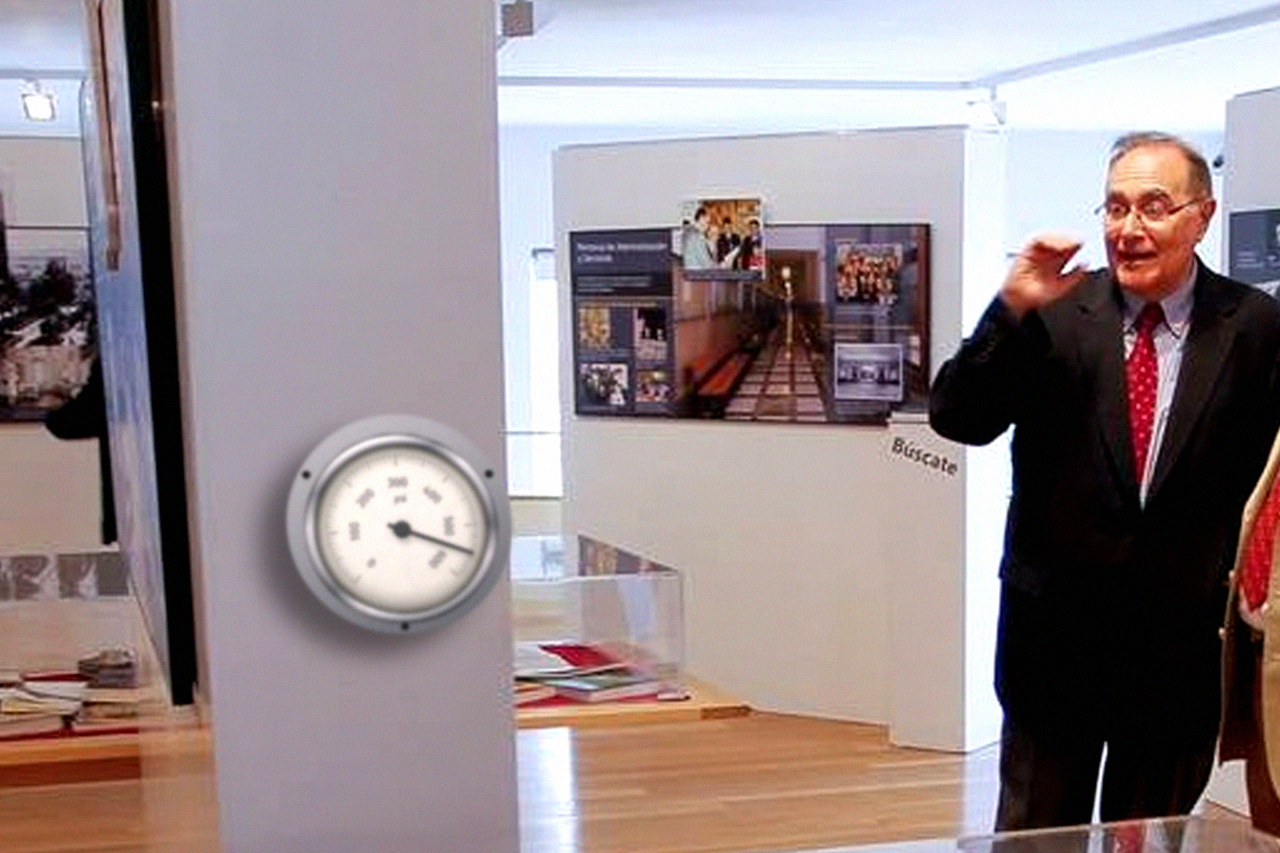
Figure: 550 psi
